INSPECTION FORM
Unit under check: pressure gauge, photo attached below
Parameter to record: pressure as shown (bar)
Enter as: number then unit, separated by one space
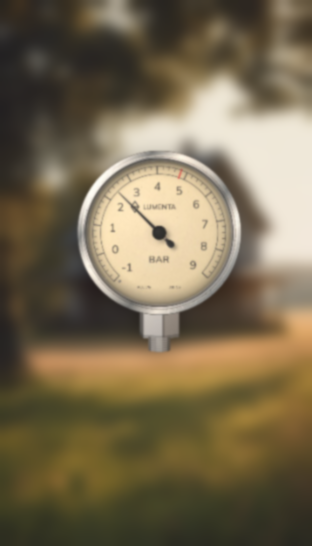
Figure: 2.4 bar
